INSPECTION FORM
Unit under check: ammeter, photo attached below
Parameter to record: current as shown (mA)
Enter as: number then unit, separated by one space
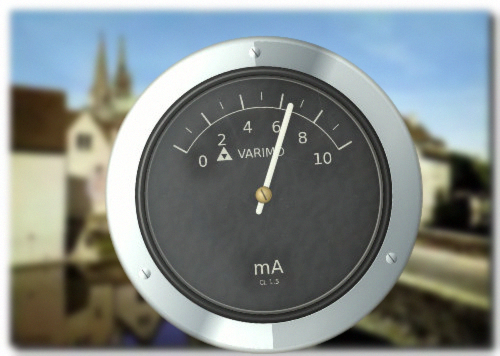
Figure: 6.5 mA
